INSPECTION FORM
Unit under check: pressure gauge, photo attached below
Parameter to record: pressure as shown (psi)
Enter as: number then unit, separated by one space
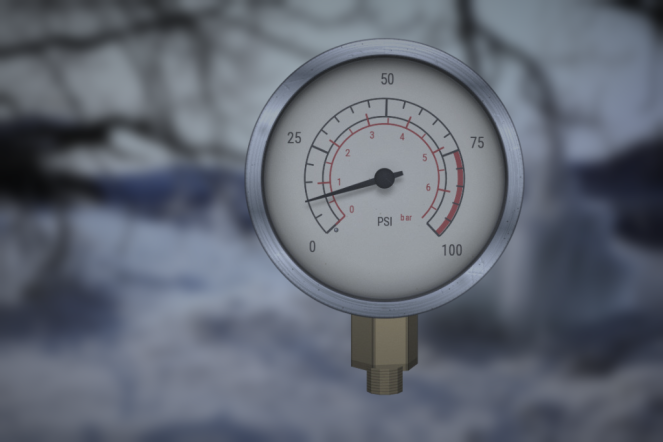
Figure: 10 psi
